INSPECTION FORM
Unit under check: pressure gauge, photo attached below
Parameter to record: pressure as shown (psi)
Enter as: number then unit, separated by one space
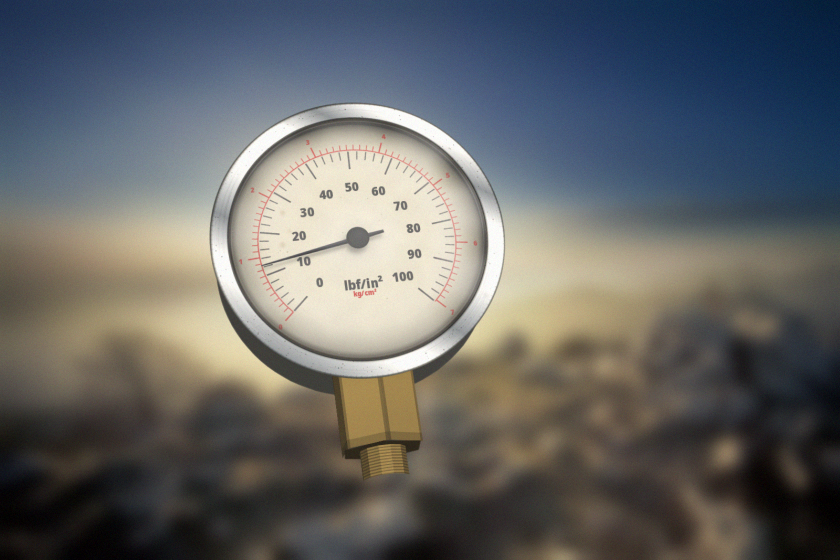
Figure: 12 psi
